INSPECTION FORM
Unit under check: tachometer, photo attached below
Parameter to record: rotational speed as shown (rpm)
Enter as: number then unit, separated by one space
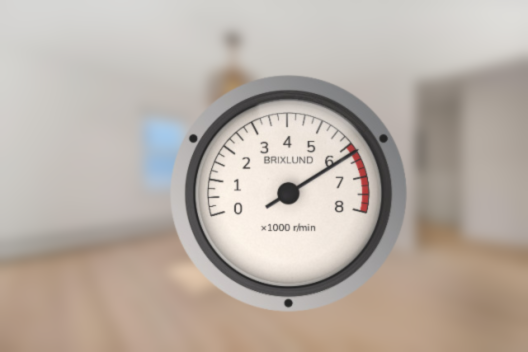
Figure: 6250 rpm
